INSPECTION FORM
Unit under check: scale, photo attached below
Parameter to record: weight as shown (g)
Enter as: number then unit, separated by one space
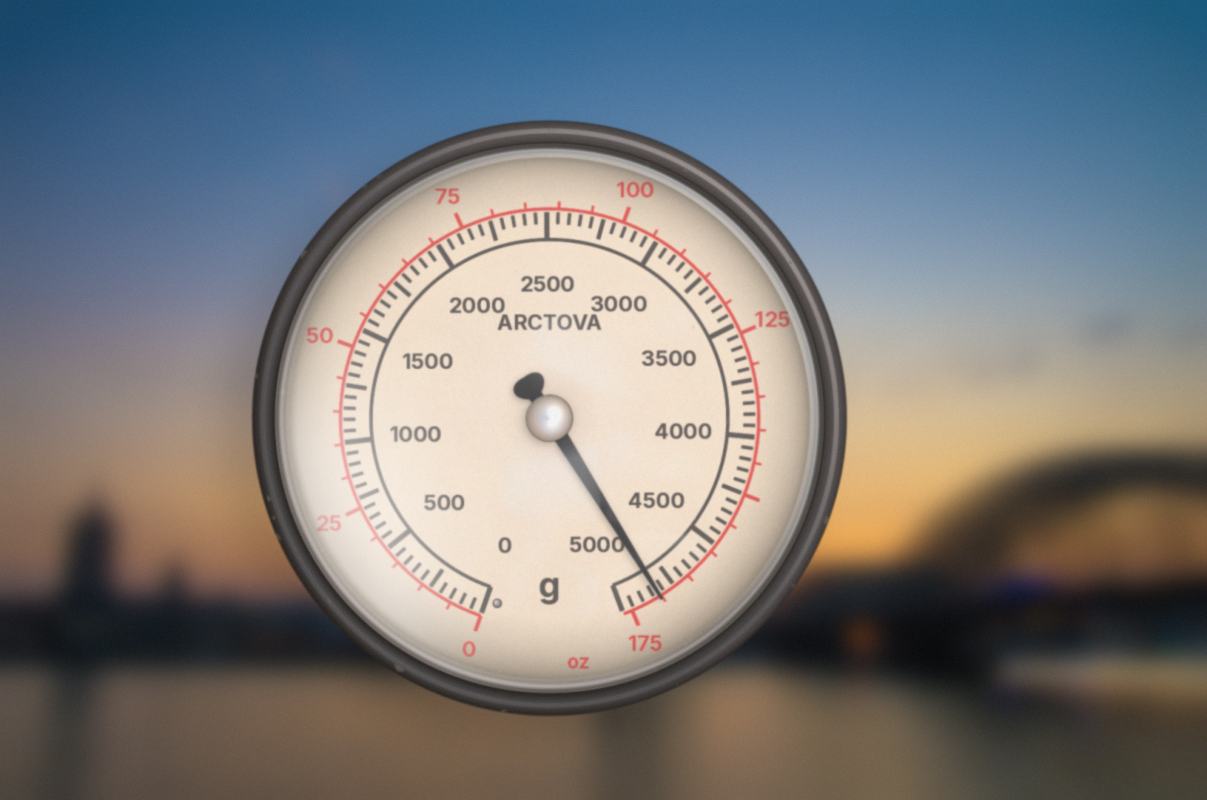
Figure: 4825 g
